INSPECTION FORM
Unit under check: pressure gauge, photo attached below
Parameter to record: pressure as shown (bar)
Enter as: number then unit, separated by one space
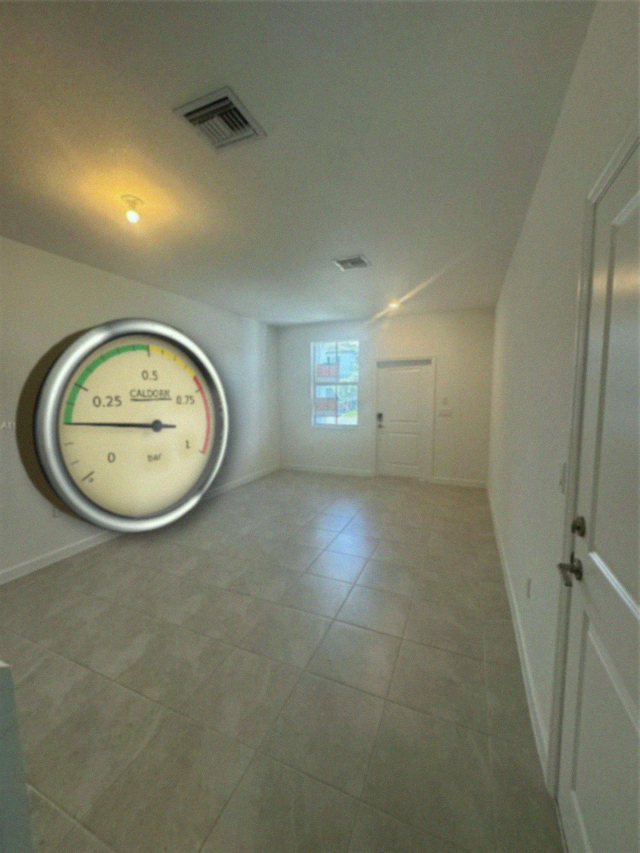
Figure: 0.15 bar
